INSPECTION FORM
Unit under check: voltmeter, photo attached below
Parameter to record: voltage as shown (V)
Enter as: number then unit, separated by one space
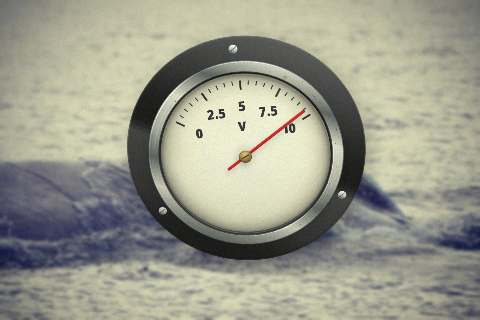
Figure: 9.5 V
